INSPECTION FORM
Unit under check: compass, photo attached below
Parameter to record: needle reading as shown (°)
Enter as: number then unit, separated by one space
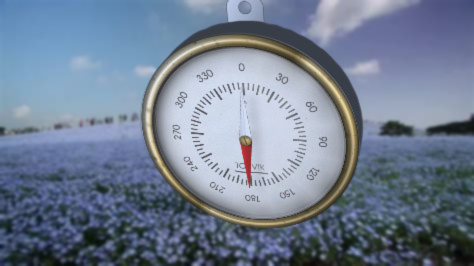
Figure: 180 °
